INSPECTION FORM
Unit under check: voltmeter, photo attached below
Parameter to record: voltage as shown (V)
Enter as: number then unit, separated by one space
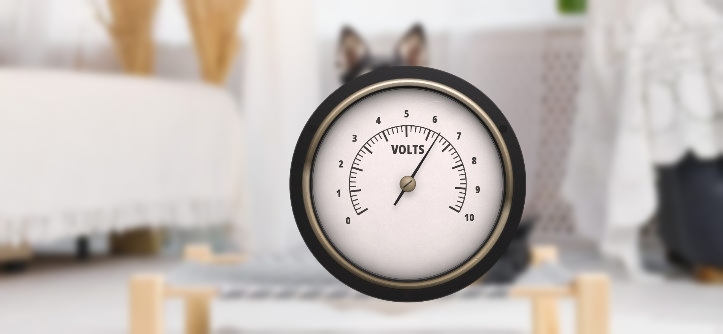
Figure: 6.4 V
